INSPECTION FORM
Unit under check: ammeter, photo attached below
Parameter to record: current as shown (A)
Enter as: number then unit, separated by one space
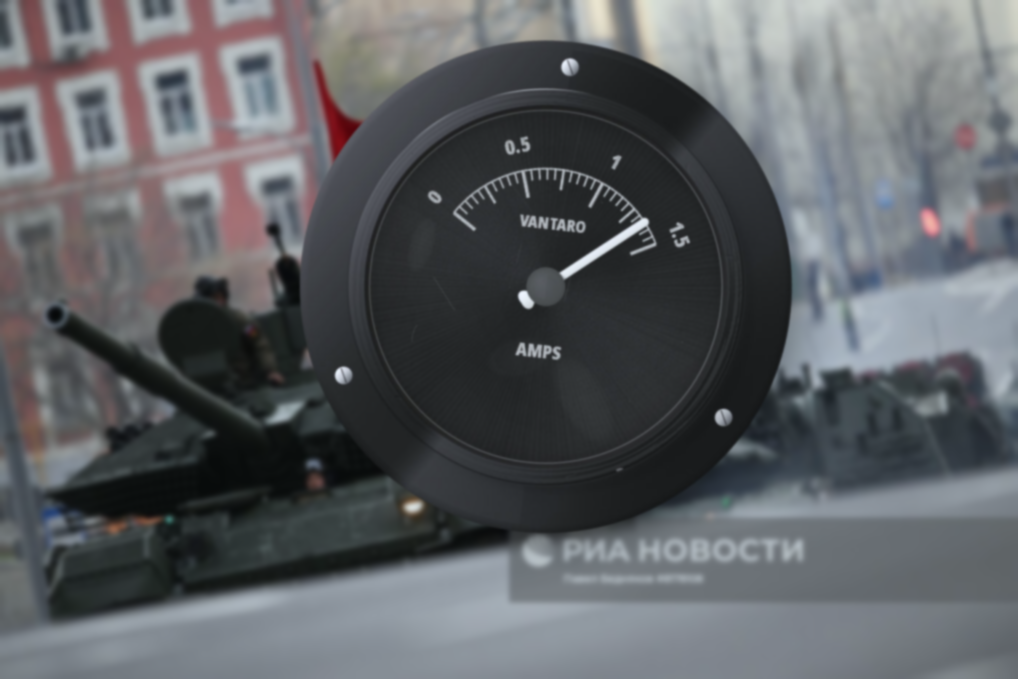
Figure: 1.35 A
